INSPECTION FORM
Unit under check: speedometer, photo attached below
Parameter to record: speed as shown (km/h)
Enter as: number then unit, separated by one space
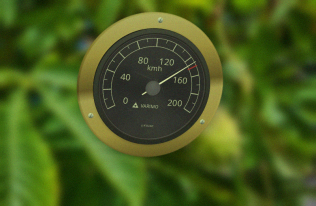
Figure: 145 km/h
